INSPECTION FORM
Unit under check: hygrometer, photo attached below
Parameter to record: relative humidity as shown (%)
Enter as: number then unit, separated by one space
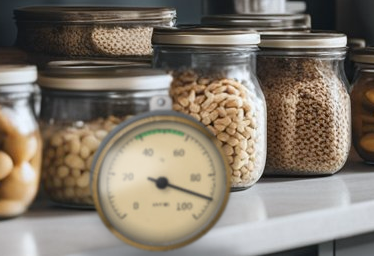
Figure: 90 %
